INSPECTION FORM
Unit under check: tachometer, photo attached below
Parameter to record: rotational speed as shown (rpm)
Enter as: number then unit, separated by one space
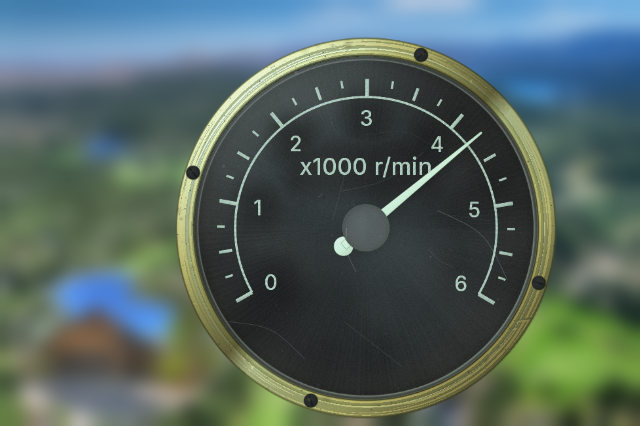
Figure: 4250 rpm
